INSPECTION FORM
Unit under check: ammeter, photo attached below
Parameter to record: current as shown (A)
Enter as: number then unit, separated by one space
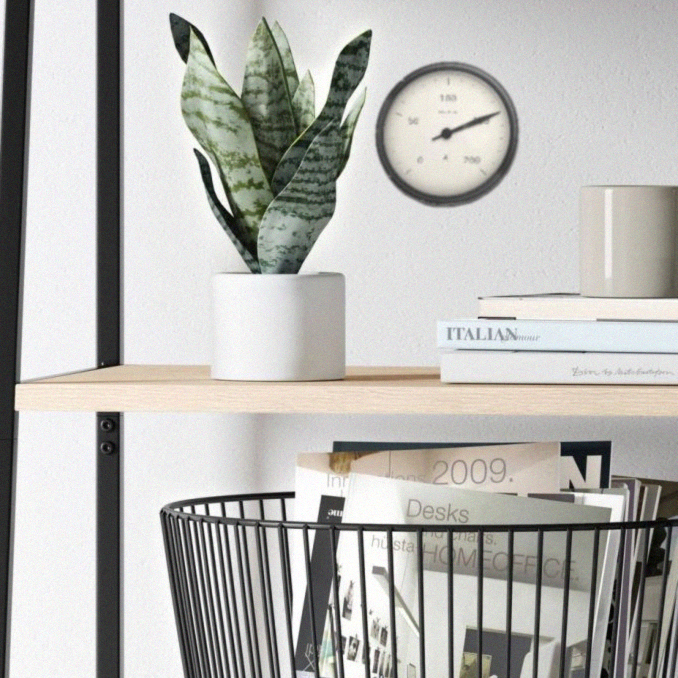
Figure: 150 A
